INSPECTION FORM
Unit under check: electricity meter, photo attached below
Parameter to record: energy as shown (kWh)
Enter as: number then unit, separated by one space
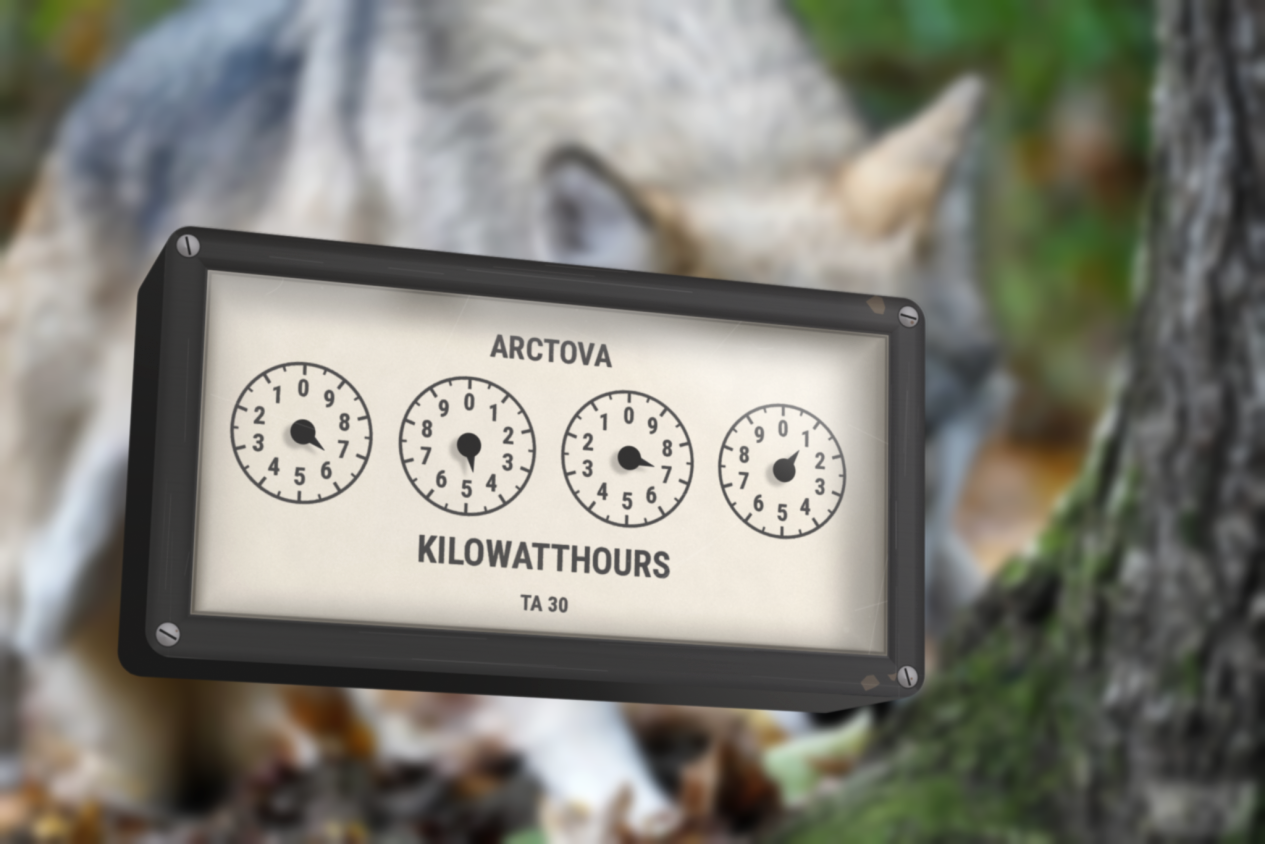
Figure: 6471 kWh
